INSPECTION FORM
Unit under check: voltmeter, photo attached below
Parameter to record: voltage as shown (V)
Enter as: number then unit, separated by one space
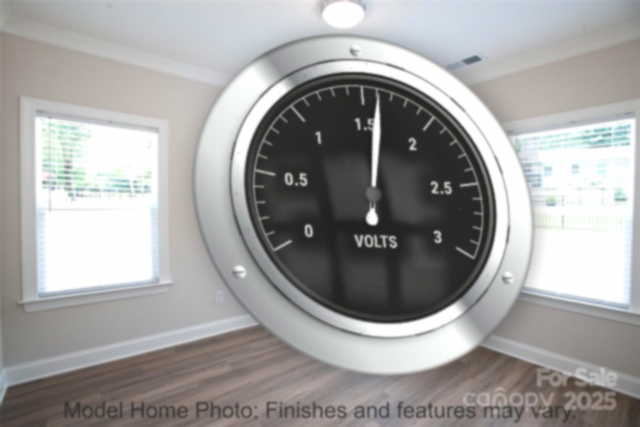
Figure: 1.6 V
